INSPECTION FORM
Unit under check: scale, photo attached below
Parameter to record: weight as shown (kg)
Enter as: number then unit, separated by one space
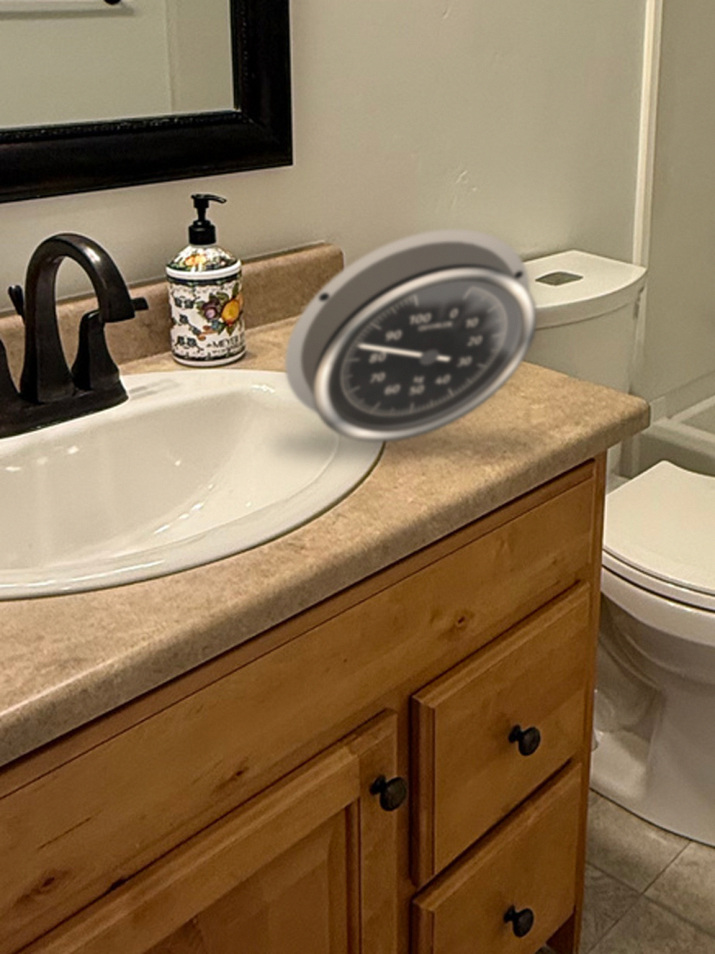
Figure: 85 kg
